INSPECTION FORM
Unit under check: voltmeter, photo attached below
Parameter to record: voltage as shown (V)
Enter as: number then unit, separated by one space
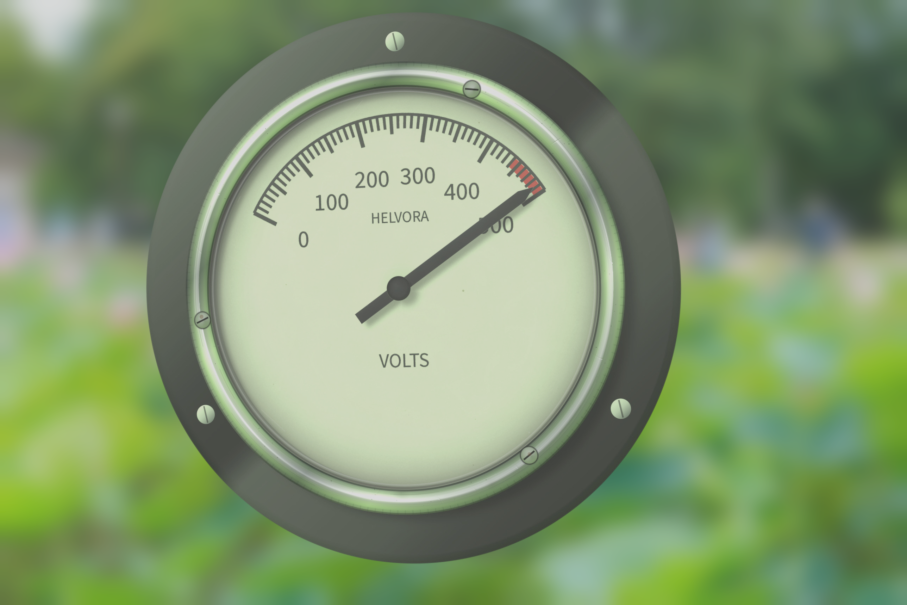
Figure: 490 V
